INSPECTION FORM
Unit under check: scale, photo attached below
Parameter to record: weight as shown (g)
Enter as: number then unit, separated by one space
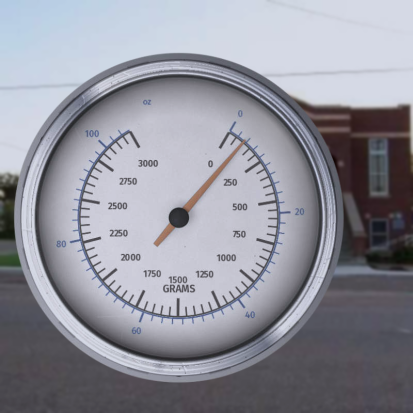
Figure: 100 g
